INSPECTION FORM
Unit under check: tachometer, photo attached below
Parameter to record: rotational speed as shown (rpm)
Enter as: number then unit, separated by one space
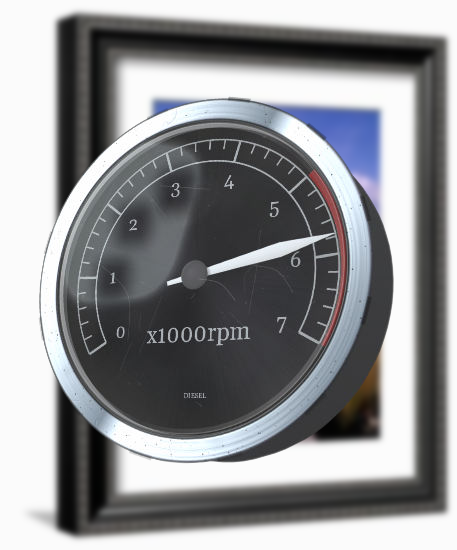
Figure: 5800 rpm
